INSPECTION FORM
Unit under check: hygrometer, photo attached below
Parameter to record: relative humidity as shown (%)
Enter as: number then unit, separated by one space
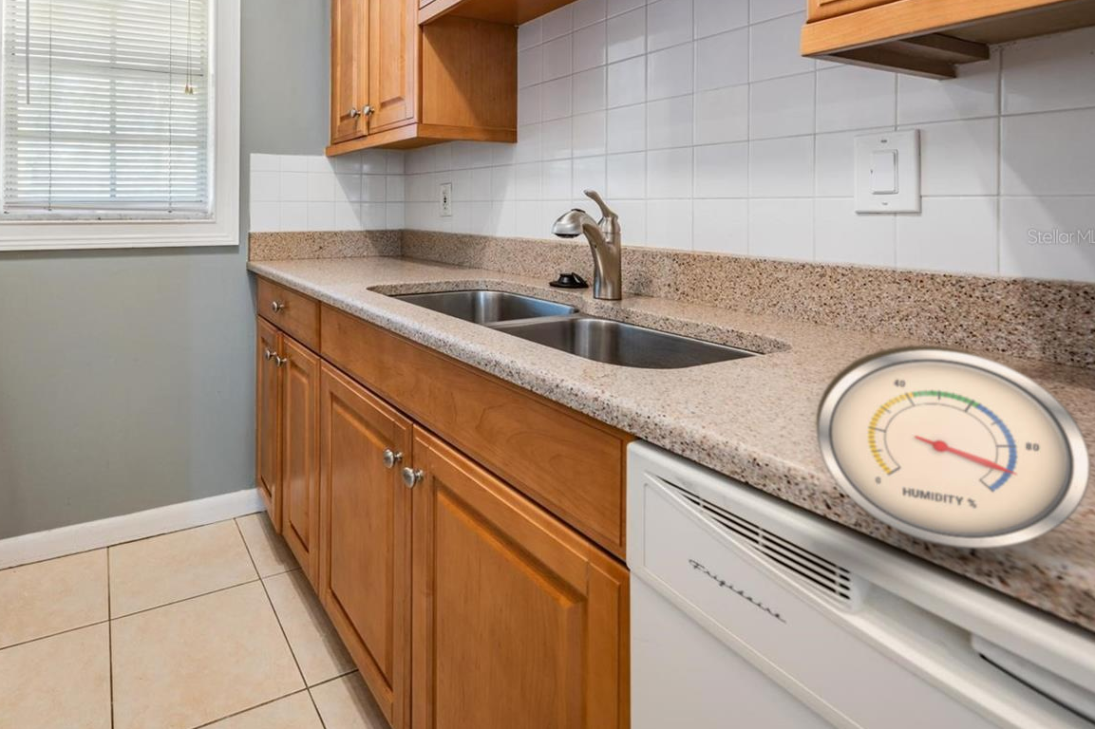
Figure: 90 %
